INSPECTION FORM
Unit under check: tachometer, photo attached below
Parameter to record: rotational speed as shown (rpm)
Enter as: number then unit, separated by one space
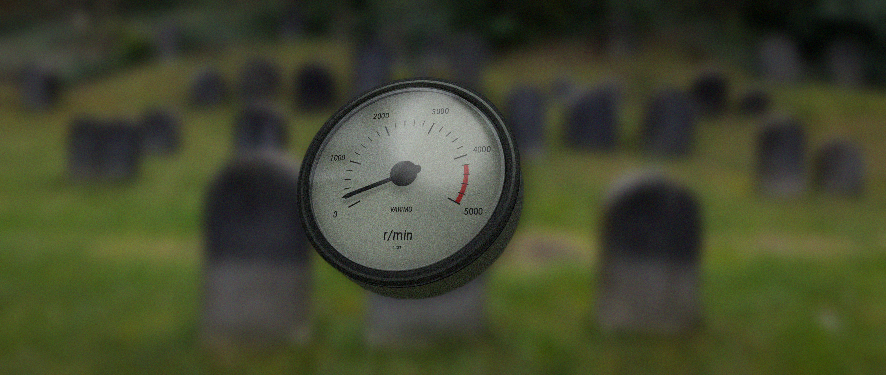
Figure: 200 rpm
